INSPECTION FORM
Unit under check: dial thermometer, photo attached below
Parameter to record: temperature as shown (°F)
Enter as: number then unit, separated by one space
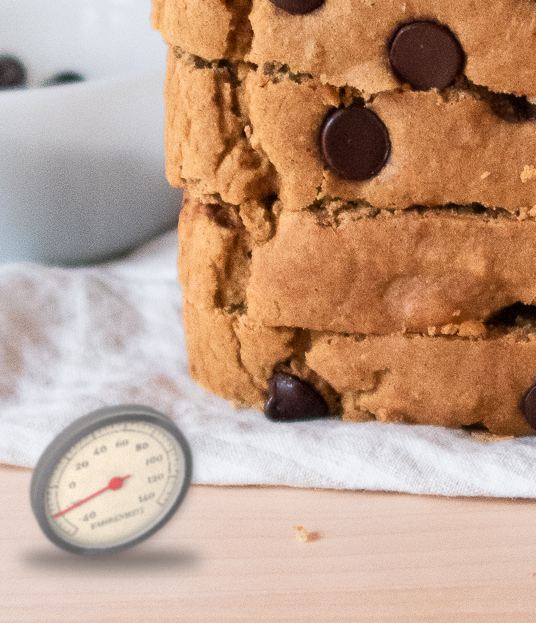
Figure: -20 °F
